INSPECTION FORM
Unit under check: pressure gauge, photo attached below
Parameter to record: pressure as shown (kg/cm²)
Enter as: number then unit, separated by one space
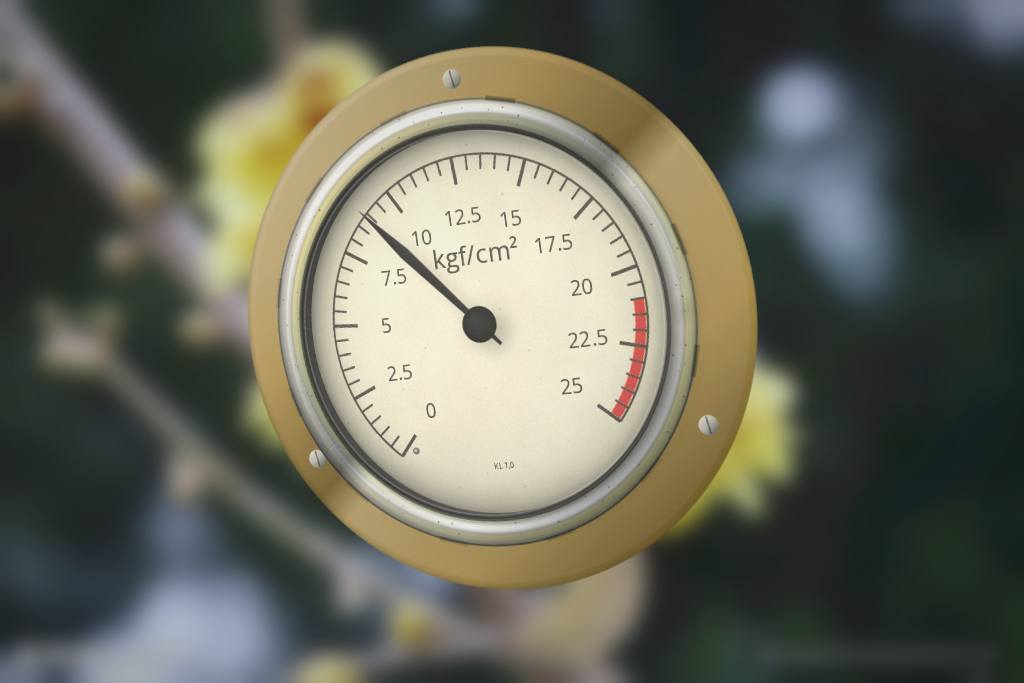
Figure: 9 kg/cm²
